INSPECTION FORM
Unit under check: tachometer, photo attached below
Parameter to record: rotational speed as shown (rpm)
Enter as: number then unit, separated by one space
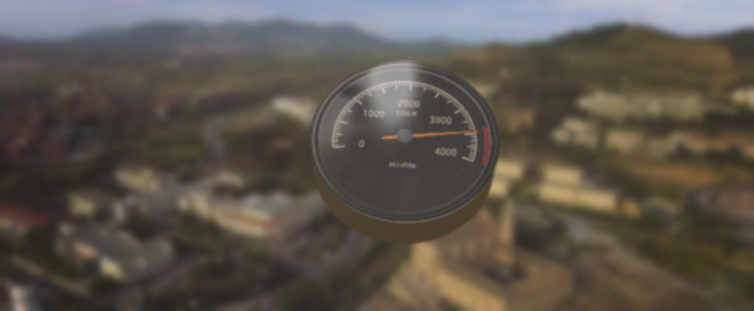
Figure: 3500 rpm
